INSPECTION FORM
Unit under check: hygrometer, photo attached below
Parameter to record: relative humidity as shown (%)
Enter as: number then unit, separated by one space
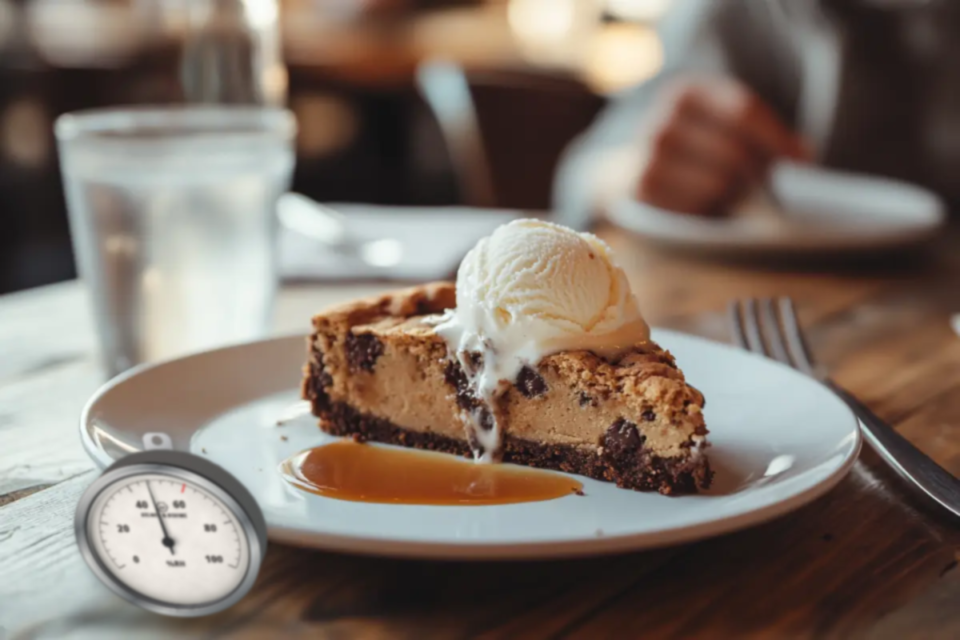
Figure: 48 %
